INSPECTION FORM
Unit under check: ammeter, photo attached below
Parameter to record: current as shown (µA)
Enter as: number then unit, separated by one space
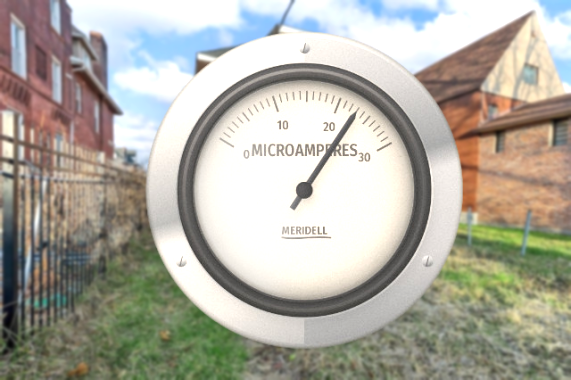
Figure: 23 µA
